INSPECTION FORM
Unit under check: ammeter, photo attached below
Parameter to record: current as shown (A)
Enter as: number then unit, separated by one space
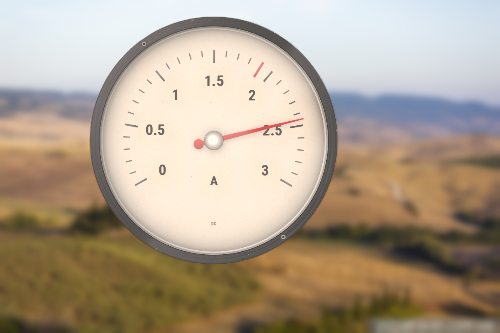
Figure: 2.45 A
